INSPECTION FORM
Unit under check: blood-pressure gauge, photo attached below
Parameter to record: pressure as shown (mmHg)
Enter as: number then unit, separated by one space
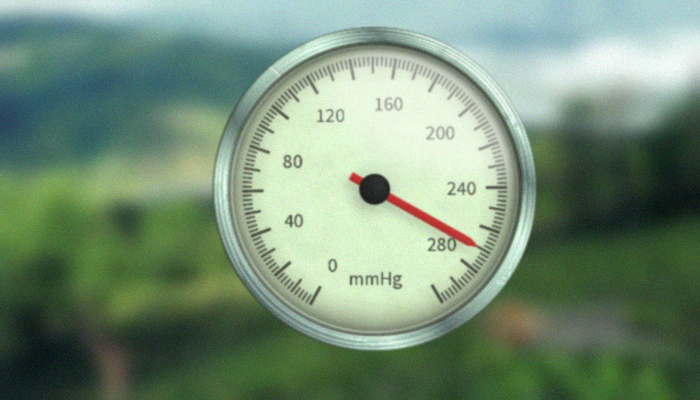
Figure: 270 mmHg
